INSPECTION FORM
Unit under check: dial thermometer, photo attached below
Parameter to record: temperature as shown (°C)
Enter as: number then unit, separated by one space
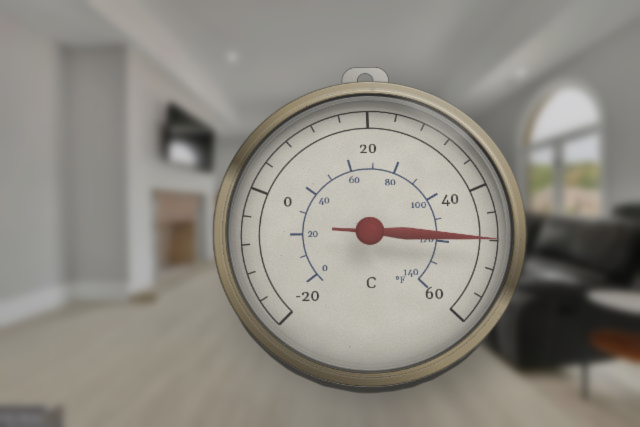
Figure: 48 °C
